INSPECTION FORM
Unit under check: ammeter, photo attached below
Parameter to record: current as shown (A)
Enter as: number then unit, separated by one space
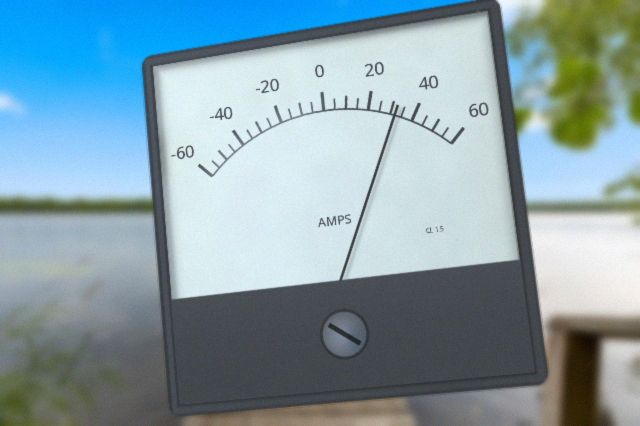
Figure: 32.5 A
